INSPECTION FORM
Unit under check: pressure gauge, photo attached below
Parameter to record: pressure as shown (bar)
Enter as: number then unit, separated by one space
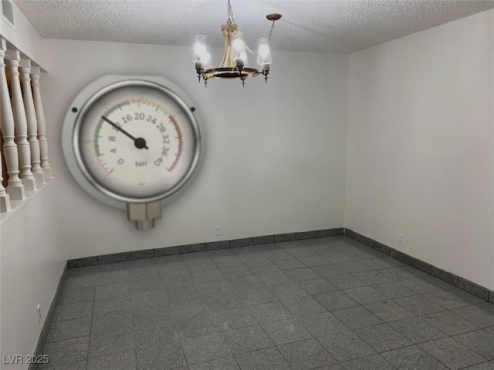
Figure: 12 bar
